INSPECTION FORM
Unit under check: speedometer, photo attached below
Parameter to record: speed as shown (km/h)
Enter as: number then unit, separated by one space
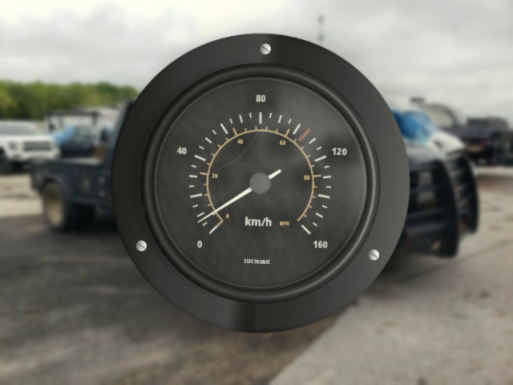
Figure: 7.5 km/h
